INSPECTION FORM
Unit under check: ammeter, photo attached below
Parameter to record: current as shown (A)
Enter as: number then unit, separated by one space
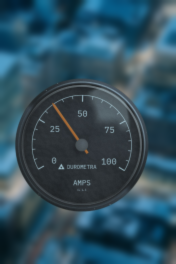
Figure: 35 A
